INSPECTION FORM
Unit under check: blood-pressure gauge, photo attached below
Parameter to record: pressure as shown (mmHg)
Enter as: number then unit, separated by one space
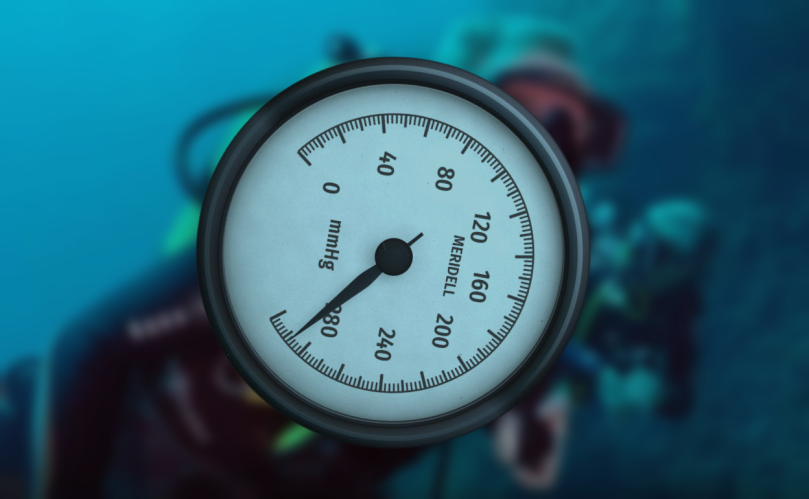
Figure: 288 mmHg
